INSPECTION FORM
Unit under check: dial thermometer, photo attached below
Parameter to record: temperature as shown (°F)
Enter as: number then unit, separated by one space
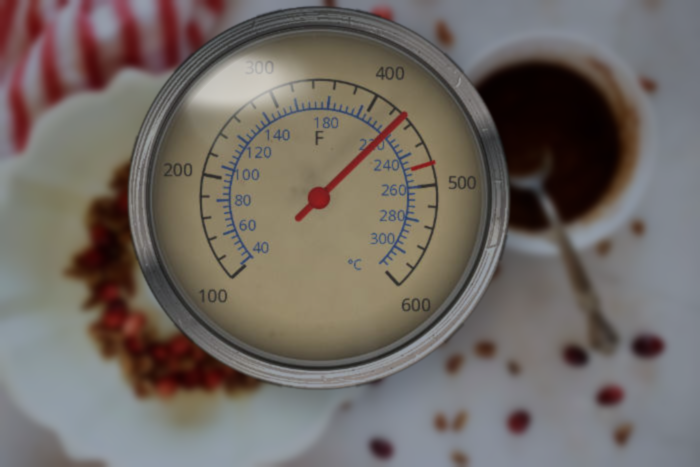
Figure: 430 °F
